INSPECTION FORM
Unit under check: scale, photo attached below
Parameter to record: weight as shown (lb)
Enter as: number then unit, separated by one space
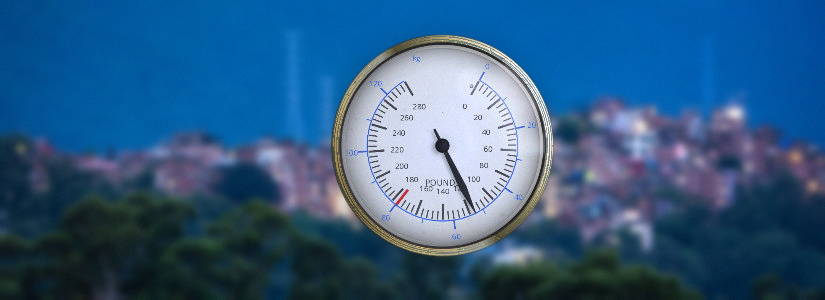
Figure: 116 lb
